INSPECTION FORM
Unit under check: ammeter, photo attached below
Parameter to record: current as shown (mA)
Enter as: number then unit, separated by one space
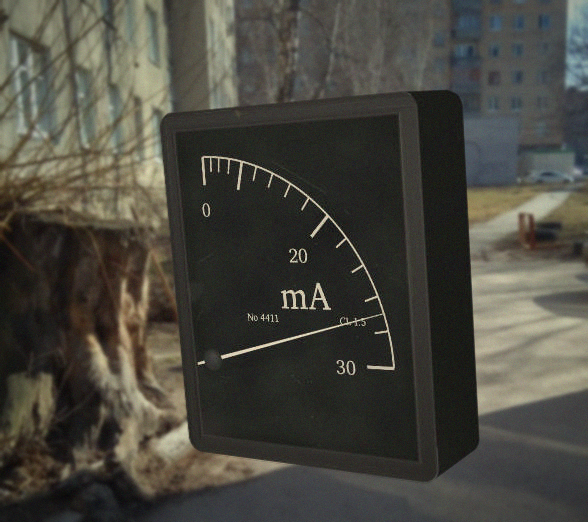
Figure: 27 mA
